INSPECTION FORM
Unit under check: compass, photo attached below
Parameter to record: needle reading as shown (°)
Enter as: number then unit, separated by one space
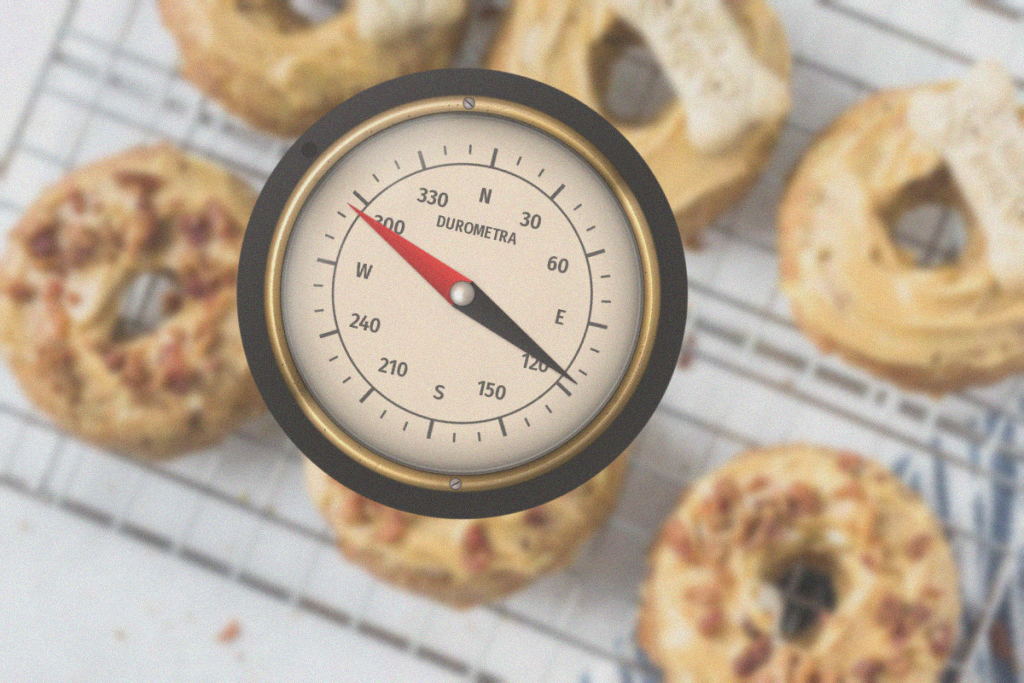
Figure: 295 °
